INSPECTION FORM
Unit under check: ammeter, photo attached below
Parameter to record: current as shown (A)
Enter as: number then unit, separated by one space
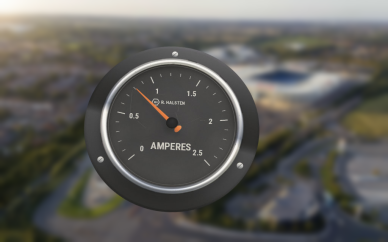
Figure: 0.8 A
